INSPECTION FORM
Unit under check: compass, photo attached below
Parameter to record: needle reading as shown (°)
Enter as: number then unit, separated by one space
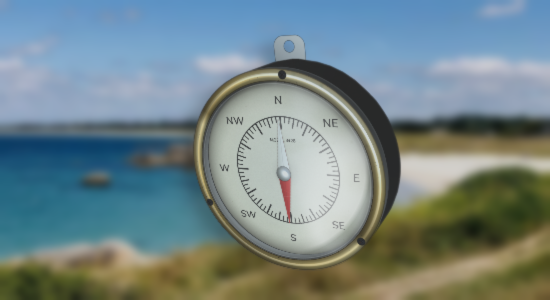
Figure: 180 °
